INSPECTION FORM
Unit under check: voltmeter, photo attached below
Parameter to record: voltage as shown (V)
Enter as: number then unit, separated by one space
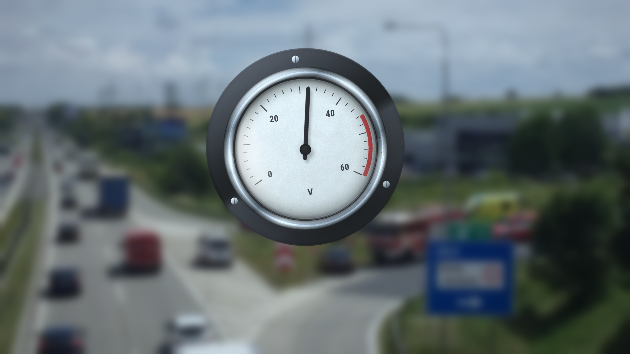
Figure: 32 V
